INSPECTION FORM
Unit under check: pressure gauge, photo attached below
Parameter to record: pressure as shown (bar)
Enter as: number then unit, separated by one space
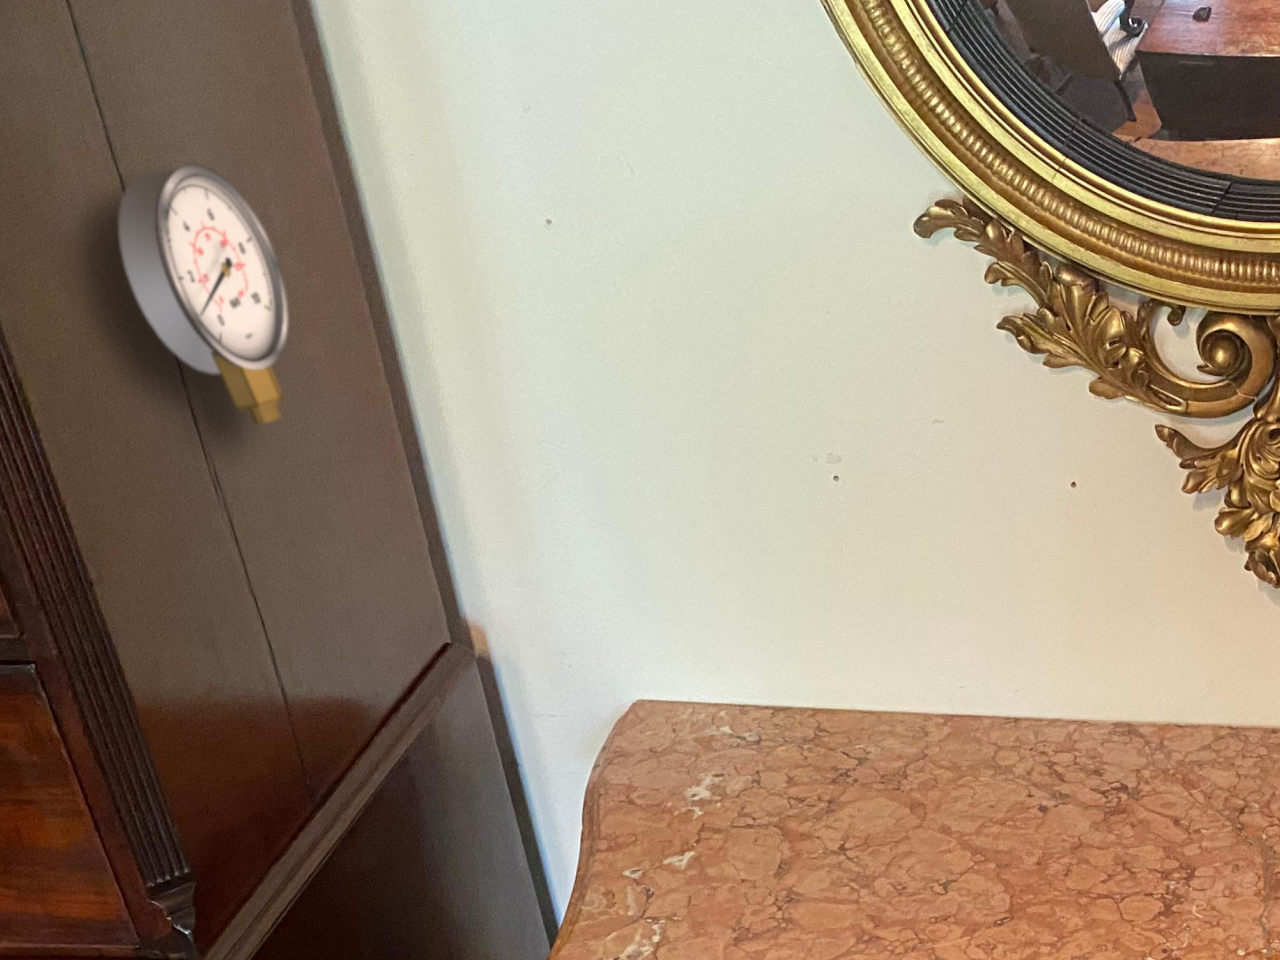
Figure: 1 bar
